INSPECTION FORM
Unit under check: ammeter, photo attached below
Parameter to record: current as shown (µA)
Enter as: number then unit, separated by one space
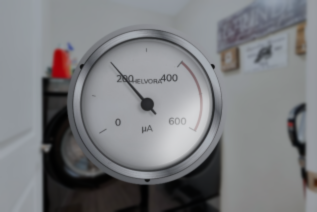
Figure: 200 µA
